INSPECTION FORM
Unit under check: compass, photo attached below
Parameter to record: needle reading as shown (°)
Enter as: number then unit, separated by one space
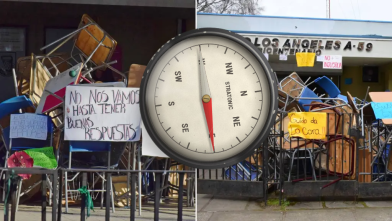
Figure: 90 °
